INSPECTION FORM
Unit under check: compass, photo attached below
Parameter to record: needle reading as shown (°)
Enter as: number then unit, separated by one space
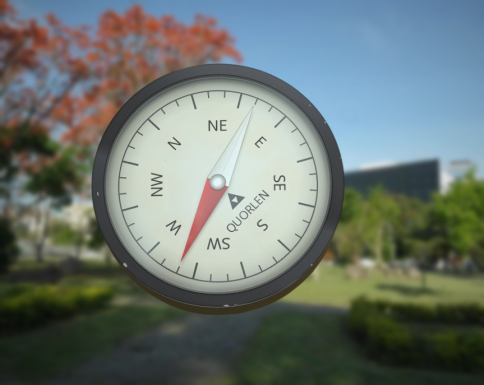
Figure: 250 °
